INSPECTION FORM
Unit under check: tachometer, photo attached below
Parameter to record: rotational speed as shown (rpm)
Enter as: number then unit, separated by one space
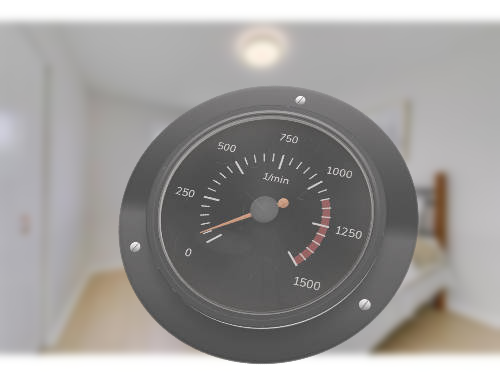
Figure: 50 rpm
